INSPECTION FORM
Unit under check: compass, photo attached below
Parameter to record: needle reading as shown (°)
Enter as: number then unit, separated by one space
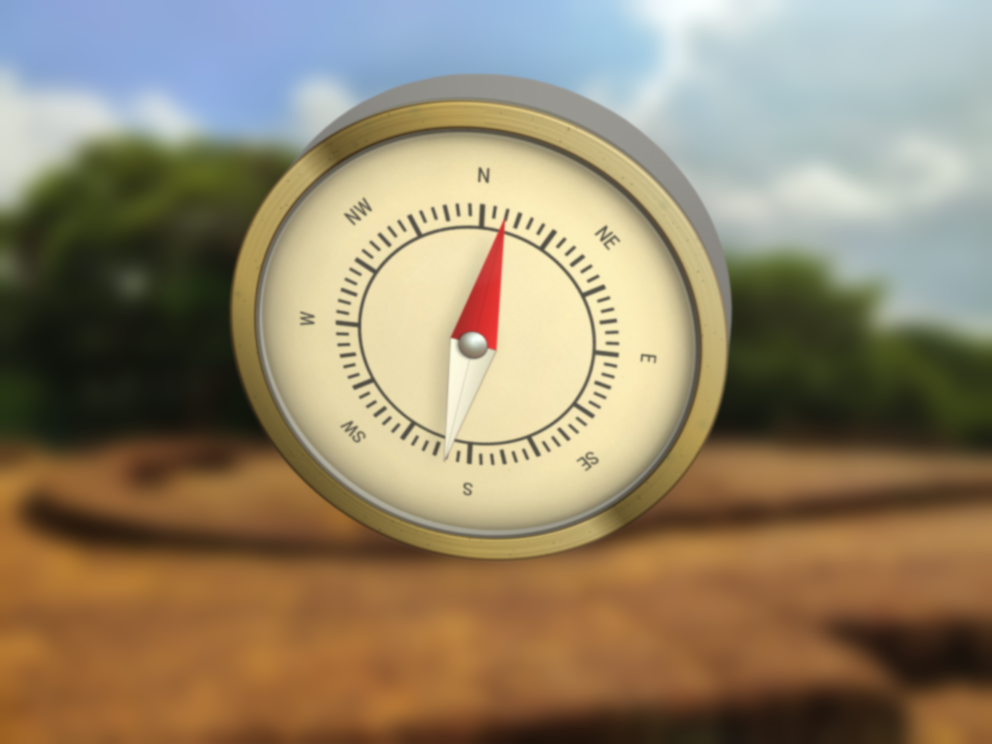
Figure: 10 °
